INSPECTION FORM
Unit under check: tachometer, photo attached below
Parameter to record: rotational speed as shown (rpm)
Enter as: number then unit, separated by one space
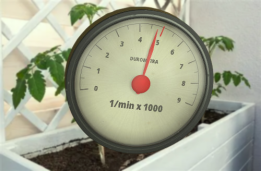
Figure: 4750 rpm
